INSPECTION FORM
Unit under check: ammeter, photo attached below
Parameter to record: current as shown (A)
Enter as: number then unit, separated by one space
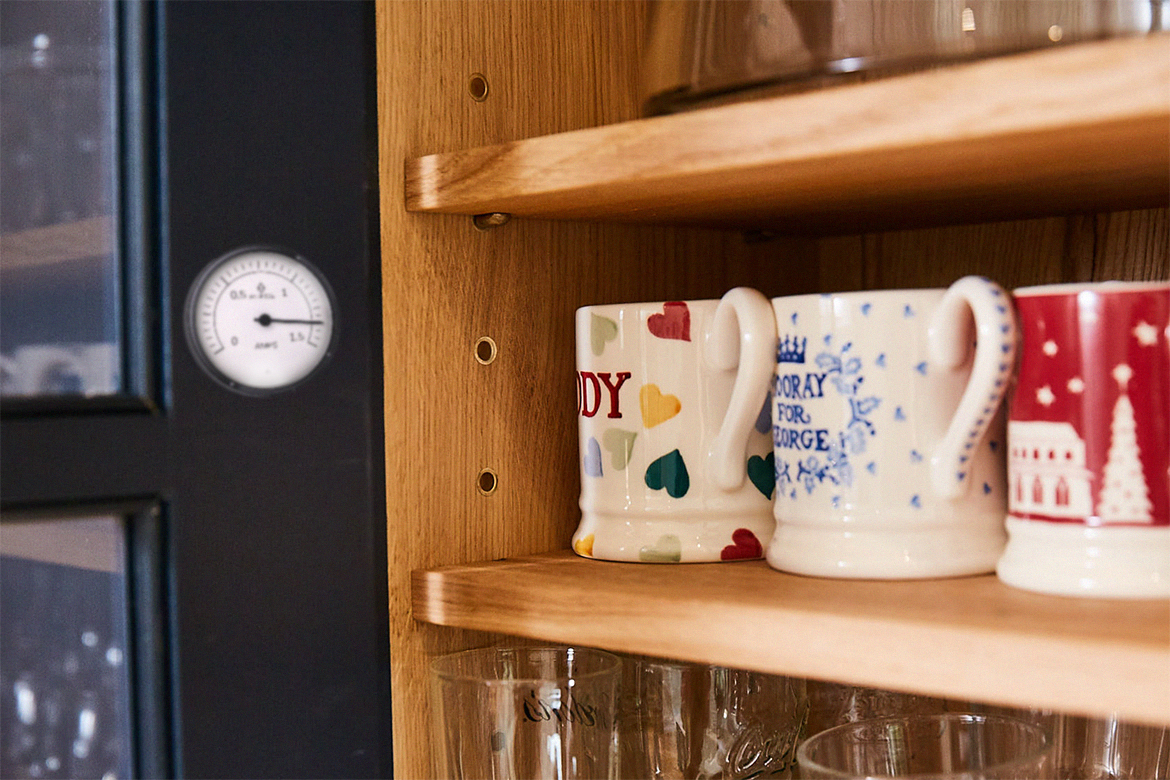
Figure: 1.35 A
